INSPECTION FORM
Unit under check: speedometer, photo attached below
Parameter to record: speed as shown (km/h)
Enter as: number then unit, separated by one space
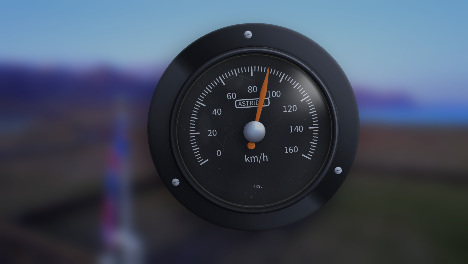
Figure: 90 km/h
